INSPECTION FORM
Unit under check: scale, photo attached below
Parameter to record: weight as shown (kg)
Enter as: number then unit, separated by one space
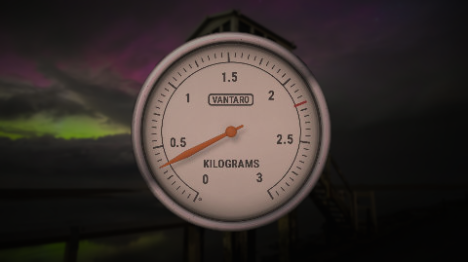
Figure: 0.35 kg
